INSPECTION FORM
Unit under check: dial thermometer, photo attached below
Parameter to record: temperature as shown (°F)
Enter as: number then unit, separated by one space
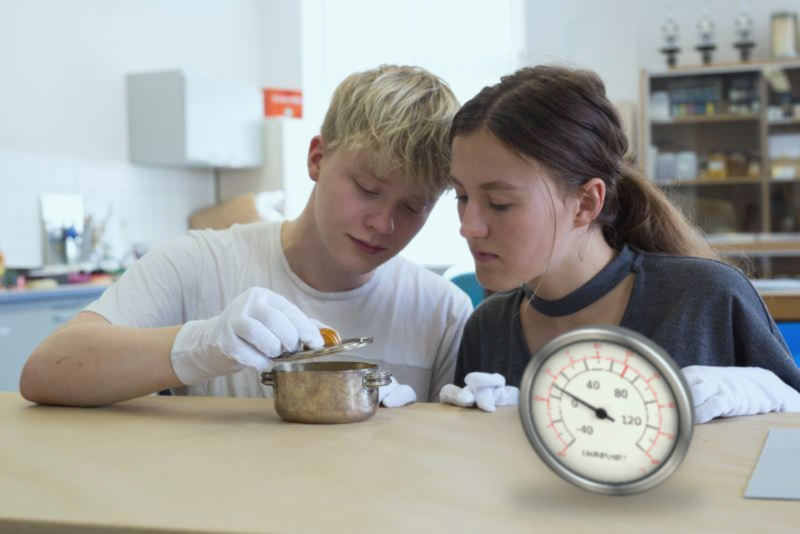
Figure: 10 °F
